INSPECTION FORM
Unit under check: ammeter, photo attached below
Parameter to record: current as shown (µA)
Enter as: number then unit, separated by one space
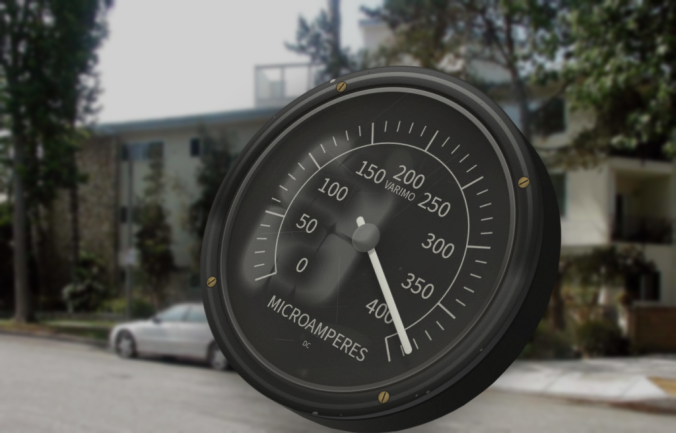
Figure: 385 µA
